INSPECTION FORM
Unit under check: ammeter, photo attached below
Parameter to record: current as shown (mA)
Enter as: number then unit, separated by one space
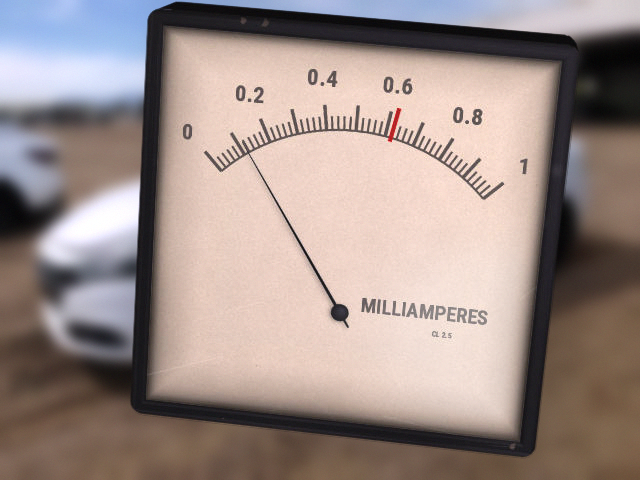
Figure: 0.12 mA
